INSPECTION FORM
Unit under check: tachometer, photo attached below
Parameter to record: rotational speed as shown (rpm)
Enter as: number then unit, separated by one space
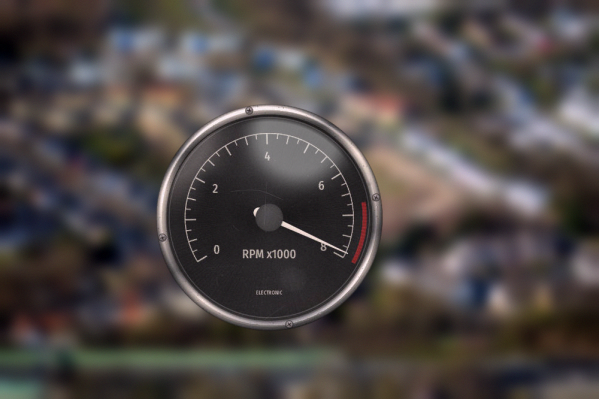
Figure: 7875 rpm
